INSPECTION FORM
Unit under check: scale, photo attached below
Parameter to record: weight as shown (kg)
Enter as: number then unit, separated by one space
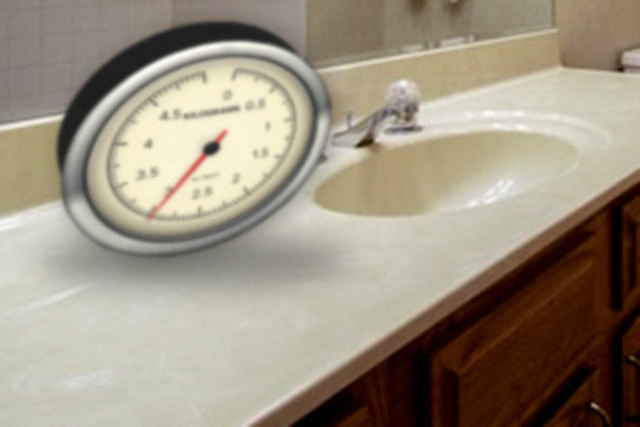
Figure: 3 kg
